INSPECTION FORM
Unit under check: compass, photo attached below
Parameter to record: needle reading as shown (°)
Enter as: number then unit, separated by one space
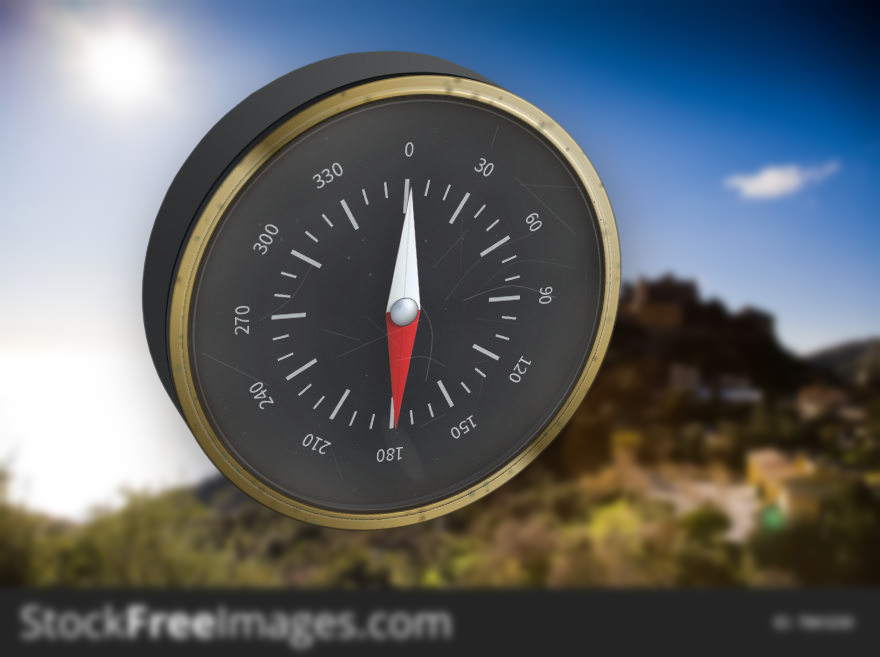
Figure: 180 °
